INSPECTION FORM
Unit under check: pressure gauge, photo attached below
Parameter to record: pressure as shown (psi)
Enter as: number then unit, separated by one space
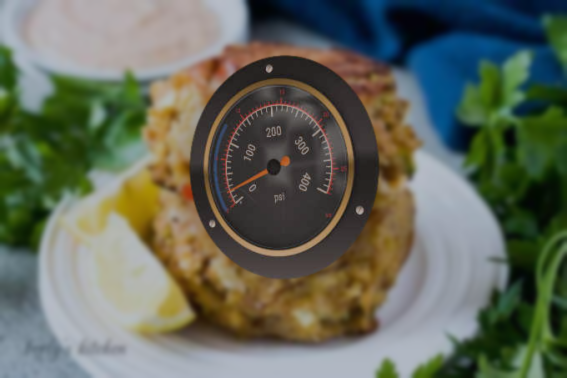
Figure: 20 psi
